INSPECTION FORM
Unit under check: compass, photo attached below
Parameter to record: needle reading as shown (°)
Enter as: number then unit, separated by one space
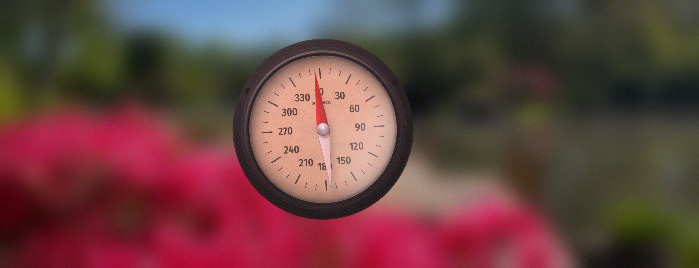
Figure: 355 °
